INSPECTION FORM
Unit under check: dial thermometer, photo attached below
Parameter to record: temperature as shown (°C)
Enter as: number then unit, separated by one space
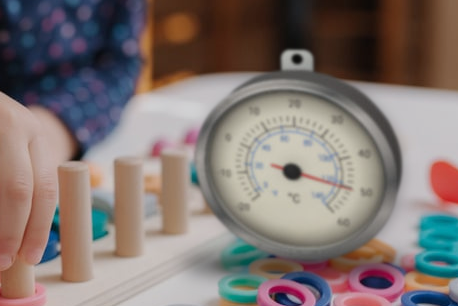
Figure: 50 °C
